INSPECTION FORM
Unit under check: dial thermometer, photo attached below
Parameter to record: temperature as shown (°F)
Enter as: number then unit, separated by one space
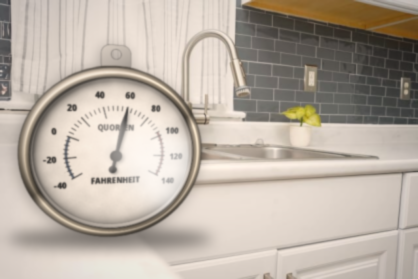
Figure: 60 °F
